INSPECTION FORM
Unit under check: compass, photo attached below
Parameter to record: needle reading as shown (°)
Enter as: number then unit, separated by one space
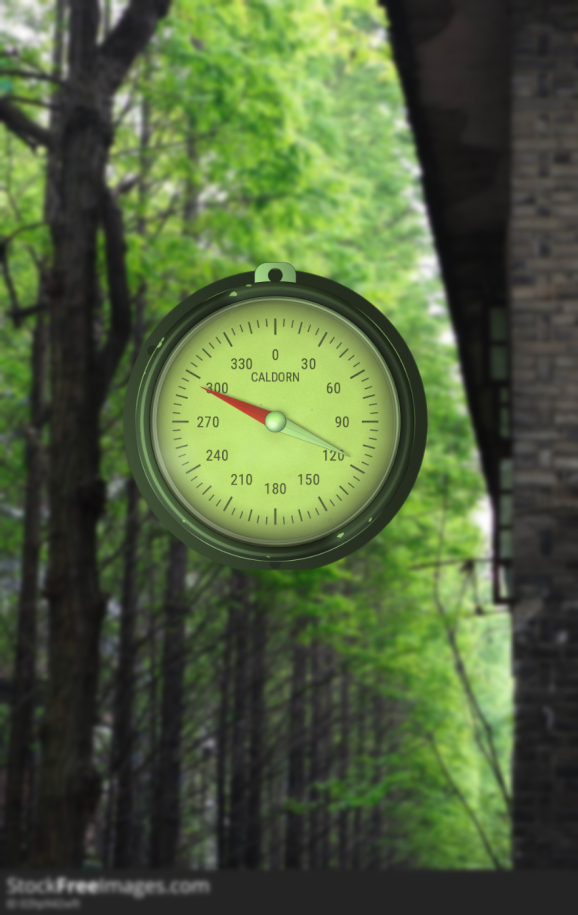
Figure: 295 °
